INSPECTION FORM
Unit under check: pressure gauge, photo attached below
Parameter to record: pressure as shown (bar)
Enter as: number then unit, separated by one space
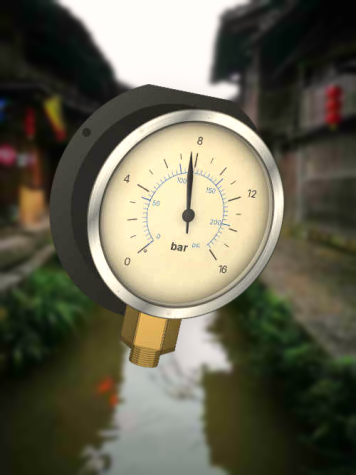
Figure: 7.5 bar
